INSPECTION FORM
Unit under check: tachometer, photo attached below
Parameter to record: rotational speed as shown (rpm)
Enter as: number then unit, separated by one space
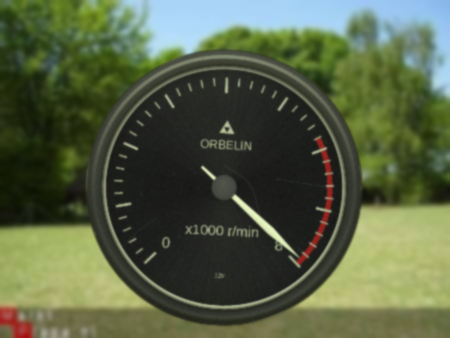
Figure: 7900 rpm
